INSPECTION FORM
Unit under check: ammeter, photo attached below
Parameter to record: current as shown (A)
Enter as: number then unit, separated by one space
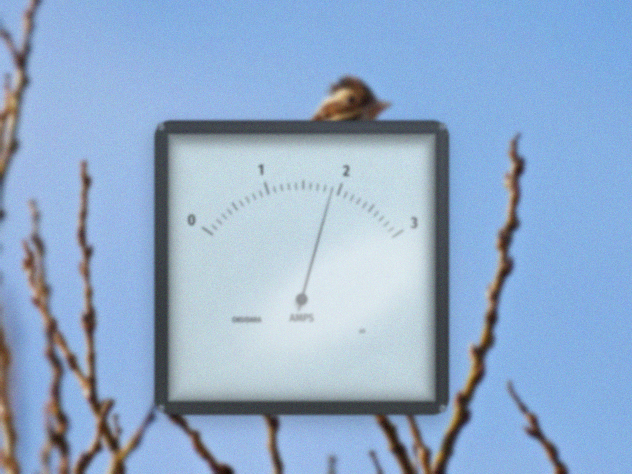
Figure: 1.9 A
